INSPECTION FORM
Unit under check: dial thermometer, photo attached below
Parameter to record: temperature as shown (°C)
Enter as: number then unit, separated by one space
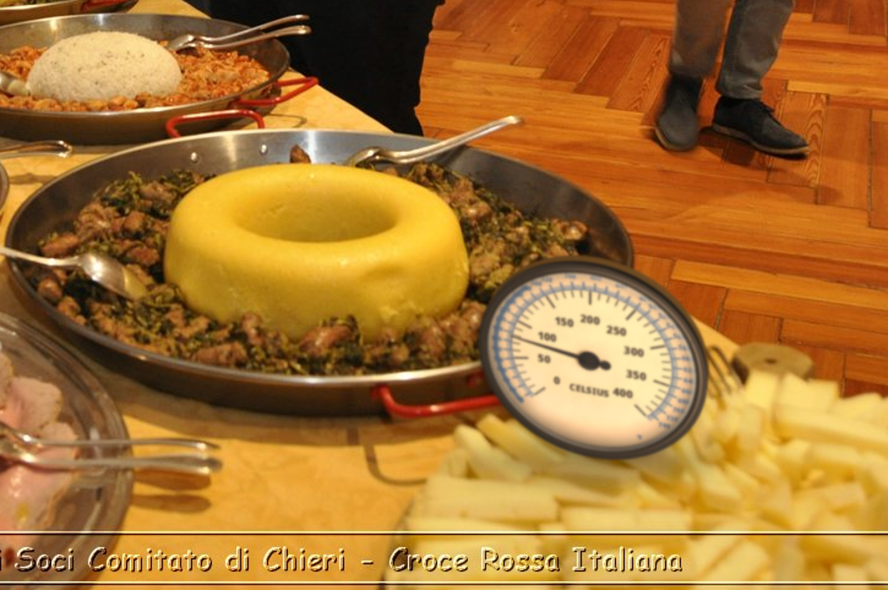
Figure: 80 °C
